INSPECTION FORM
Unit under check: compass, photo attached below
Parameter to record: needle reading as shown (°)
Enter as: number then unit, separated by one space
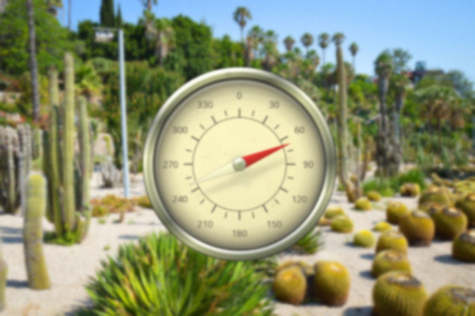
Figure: 67.5 °
